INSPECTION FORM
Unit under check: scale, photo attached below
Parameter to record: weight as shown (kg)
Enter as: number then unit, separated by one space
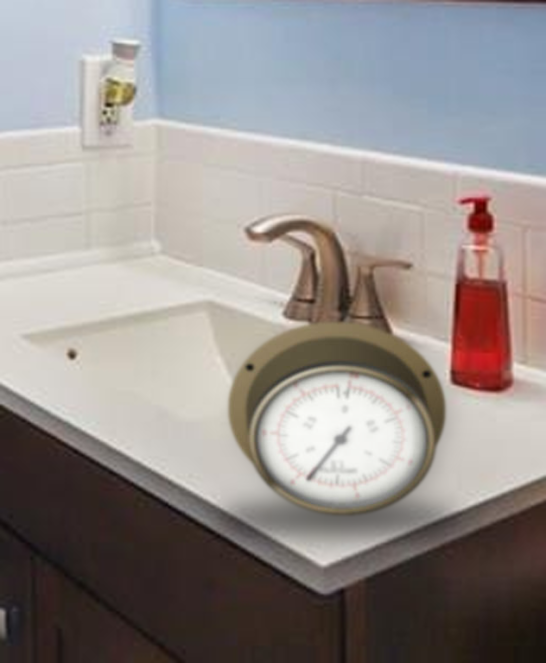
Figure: 1.75 kg
